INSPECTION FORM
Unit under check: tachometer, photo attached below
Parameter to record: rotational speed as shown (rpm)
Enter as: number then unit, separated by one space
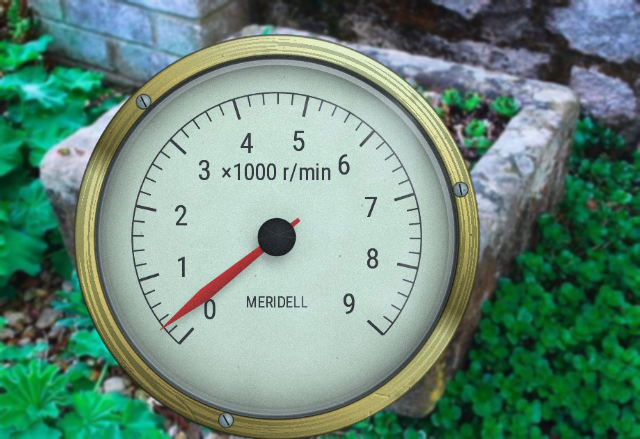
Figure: 300 rpm
